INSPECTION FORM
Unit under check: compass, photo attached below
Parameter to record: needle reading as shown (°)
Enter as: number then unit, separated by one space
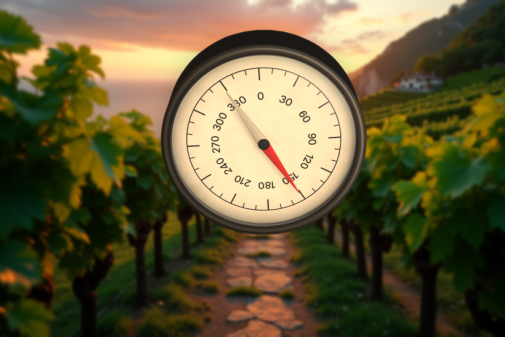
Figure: 150 °
